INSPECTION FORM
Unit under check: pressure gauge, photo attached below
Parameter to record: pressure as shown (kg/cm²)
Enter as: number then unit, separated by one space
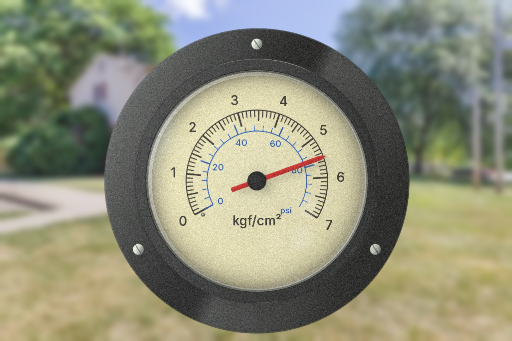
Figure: 5.5 kg/cm²
